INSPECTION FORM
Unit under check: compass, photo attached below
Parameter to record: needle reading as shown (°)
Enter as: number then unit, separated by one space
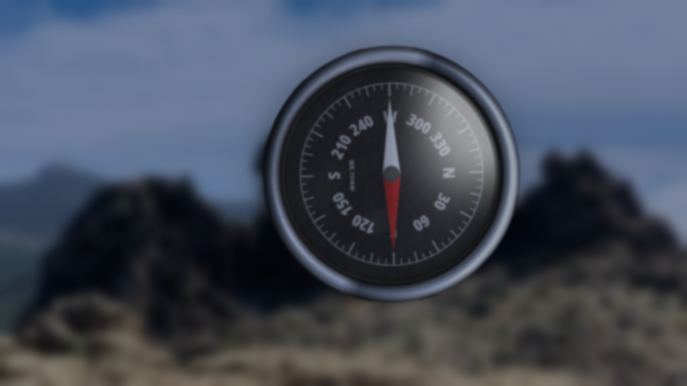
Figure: 90 °
